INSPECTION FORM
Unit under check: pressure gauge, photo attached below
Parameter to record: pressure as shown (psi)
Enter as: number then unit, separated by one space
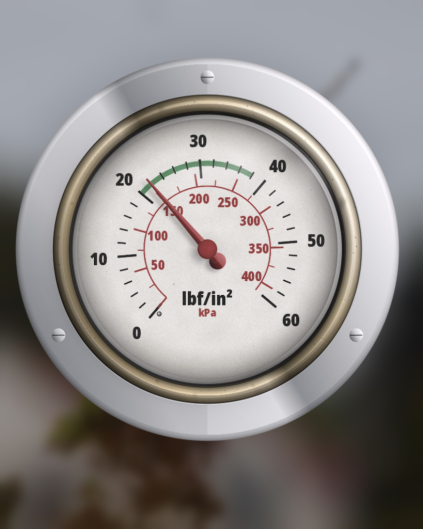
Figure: 22 psi
